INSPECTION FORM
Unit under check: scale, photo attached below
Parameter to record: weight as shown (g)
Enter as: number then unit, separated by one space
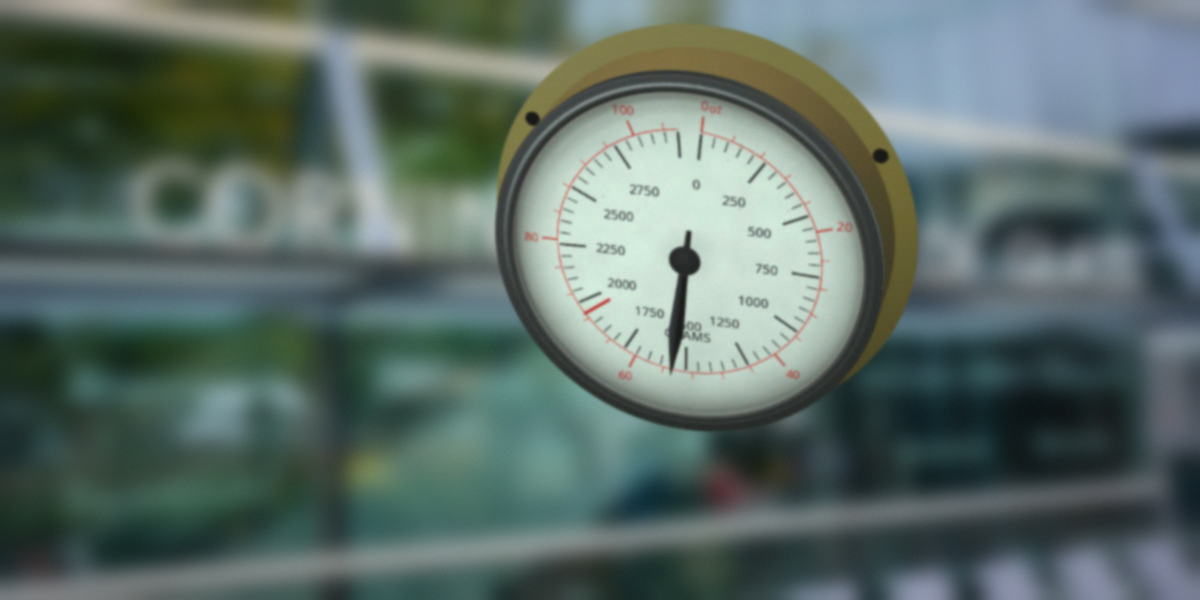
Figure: 1550 g
